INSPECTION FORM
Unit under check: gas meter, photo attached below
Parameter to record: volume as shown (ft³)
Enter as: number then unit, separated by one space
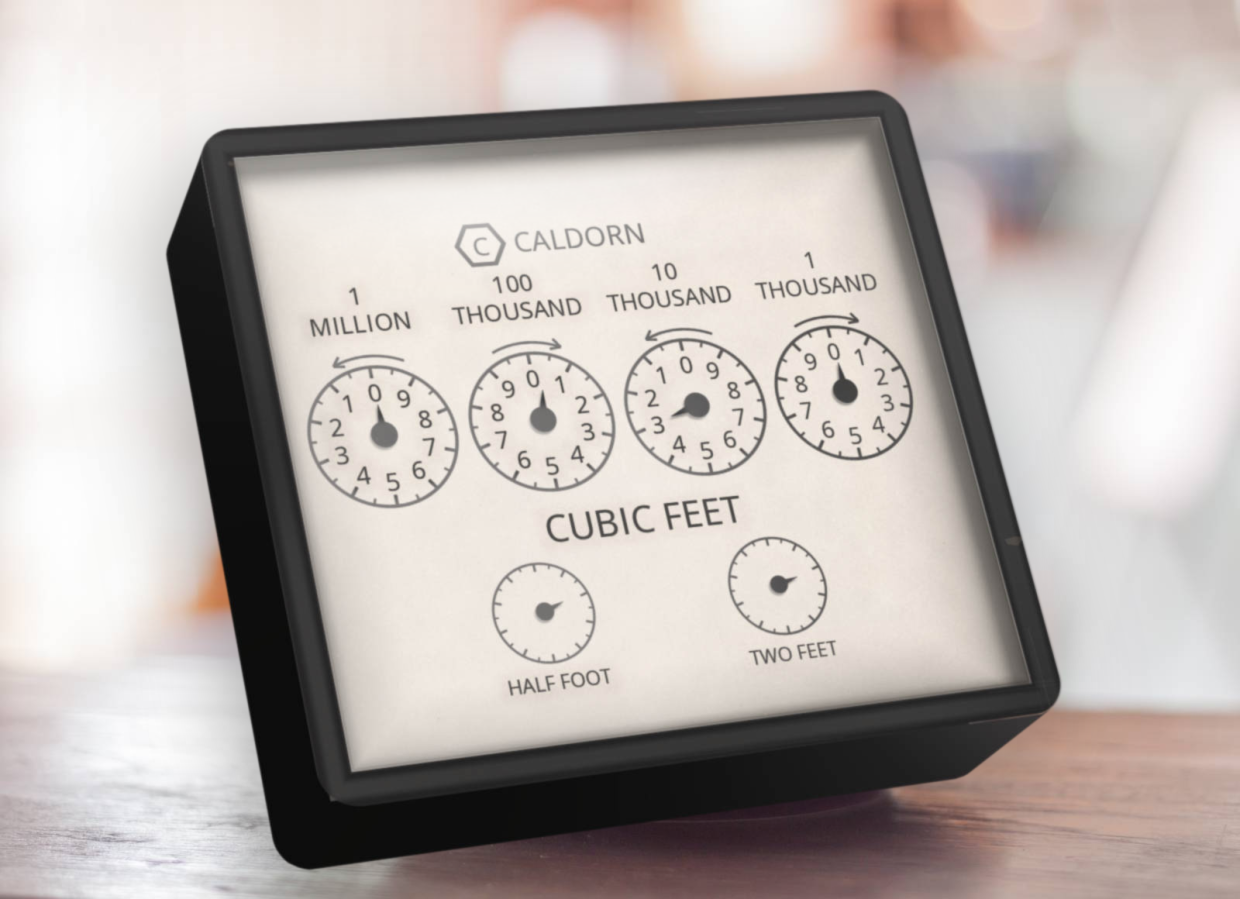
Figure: 3000 ft³
